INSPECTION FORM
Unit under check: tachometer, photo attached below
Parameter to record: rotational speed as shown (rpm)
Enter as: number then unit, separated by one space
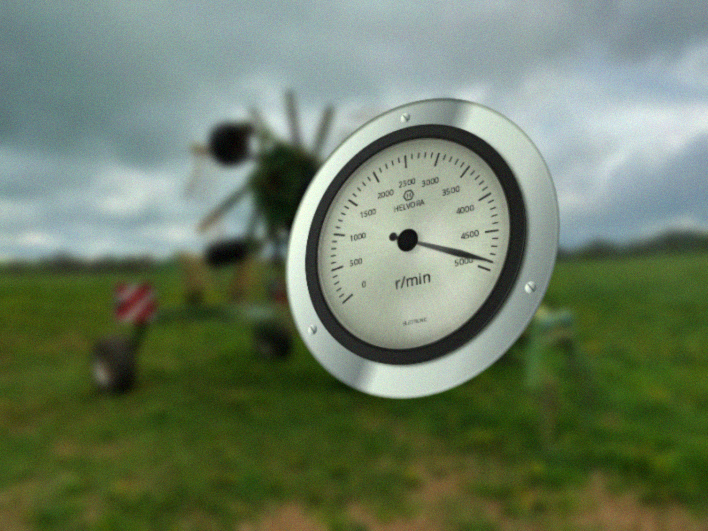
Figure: 4900 rpm
